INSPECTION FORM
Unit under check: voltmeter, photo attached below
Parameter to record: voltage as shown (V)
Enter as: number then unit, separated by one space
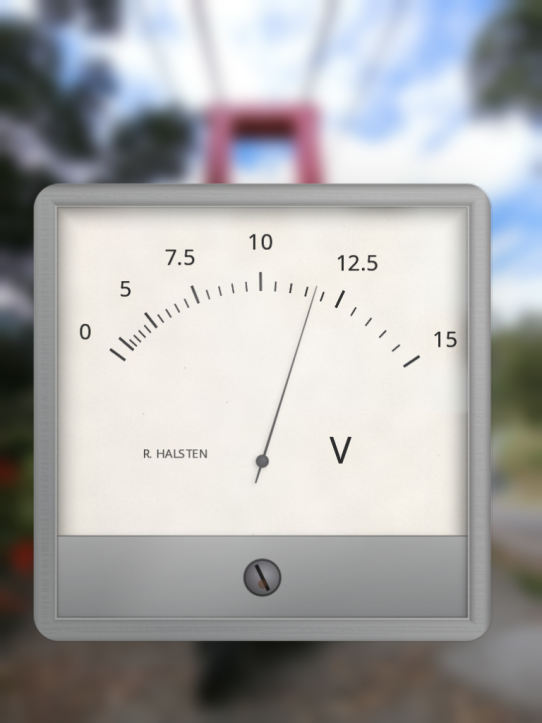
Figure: 11.75 V
